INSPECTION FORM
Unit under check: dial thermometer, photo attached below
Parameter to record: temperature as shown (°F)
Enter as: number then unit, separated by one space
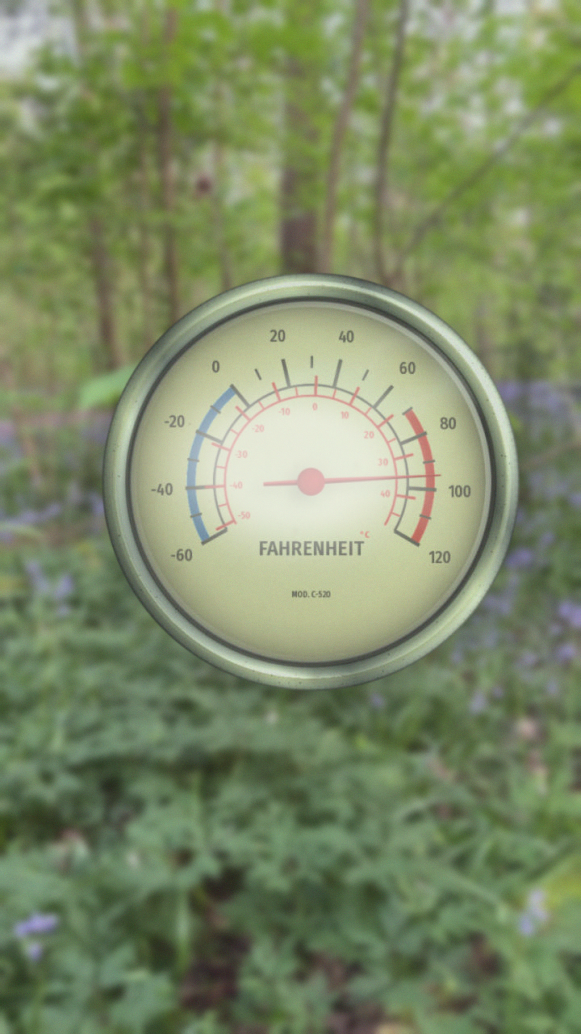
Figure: 95 °F
